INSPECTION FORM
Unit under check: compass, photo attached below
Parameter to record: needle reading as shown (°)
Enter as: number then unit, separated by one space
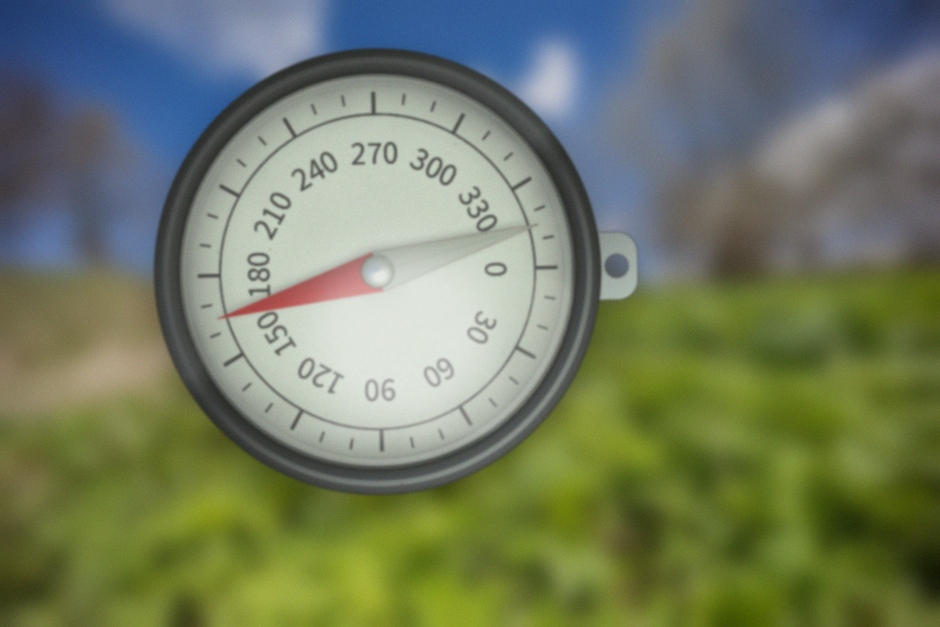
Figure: 165 °
